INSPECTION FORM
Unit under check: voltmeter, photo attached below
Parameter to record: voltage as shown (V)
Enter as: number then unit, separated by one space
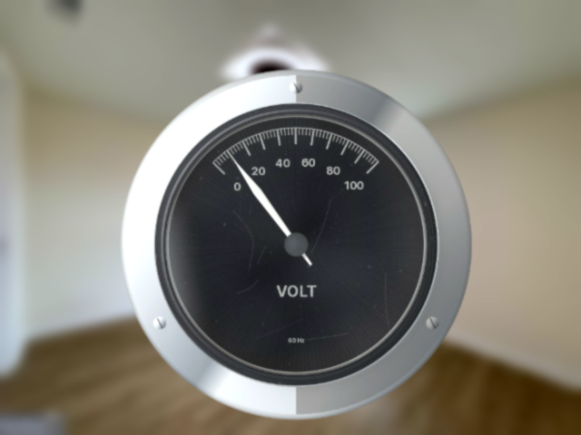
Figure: 10 V
